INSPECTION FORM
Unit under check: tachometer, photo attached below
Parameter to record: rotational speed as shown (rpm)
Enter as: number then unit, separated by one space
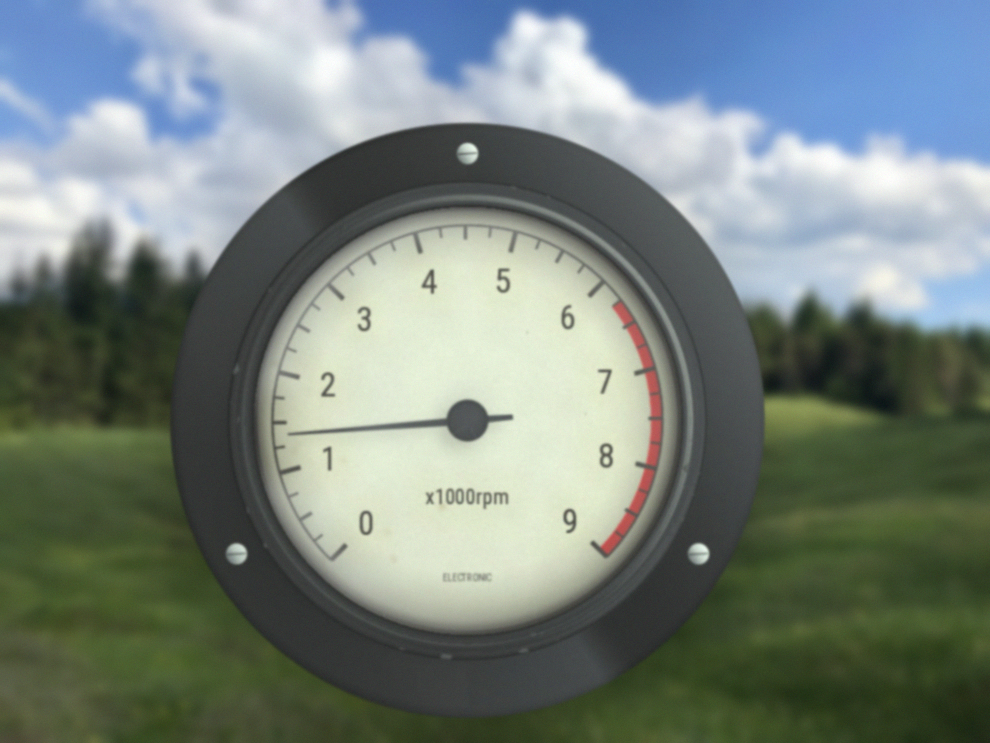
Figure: 1375 rpm
